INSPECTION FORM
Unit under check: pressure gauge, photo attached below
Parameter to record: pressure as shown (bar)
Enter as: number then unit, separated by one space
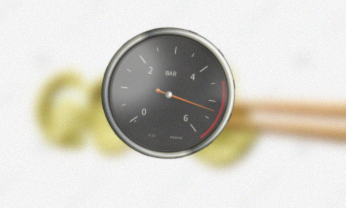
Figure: 5.25 bar
